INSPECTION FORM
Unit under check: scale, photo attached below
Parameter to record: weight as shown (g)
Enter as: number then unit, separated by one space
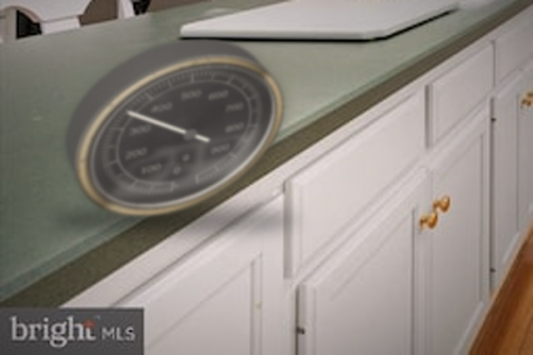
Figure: 350 g
